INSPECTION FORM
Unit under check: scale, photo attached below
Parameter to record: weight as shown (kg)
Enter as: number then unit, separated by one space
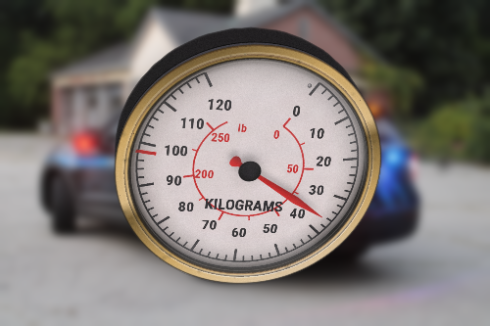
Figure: 36 kg
